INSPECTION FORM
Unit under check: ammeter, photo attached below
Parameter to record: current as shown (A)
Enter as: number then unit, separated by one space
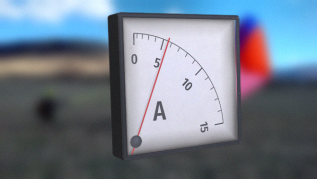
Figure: 5.5 A
